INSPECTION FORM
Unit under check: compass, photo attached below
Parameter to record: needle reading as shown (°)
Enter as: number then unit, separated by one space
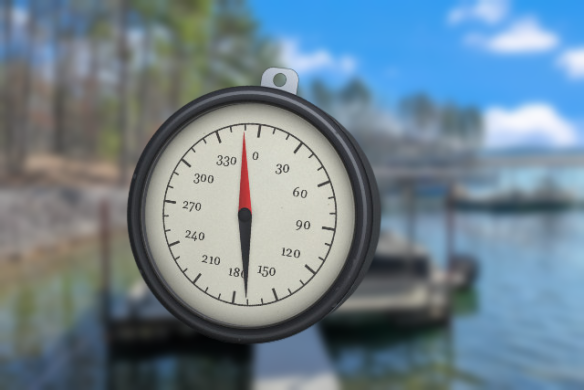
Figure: 350 °
